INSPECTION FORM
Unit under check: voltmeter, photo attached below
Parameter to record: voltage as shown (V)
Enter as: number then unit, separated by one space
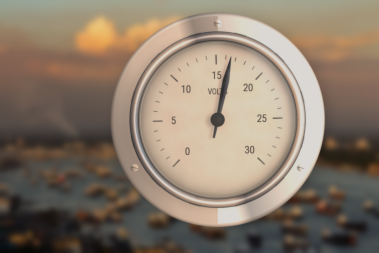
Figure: 16.5 V
